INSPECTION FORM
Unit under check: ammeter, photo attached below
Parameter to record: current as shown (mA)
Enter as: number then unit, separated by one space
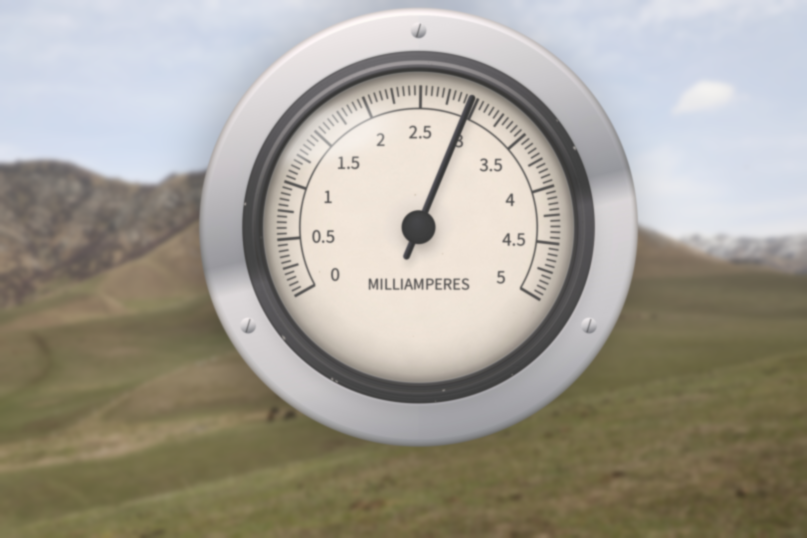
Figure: 2.95 mA
